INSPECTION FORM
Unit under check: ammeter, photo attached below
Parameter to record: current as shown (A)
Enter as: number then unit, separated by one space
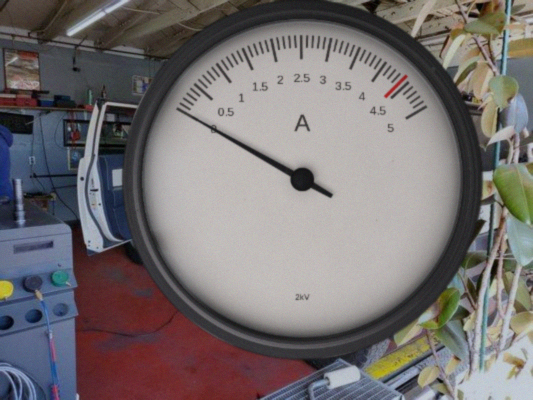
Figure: 0 A
